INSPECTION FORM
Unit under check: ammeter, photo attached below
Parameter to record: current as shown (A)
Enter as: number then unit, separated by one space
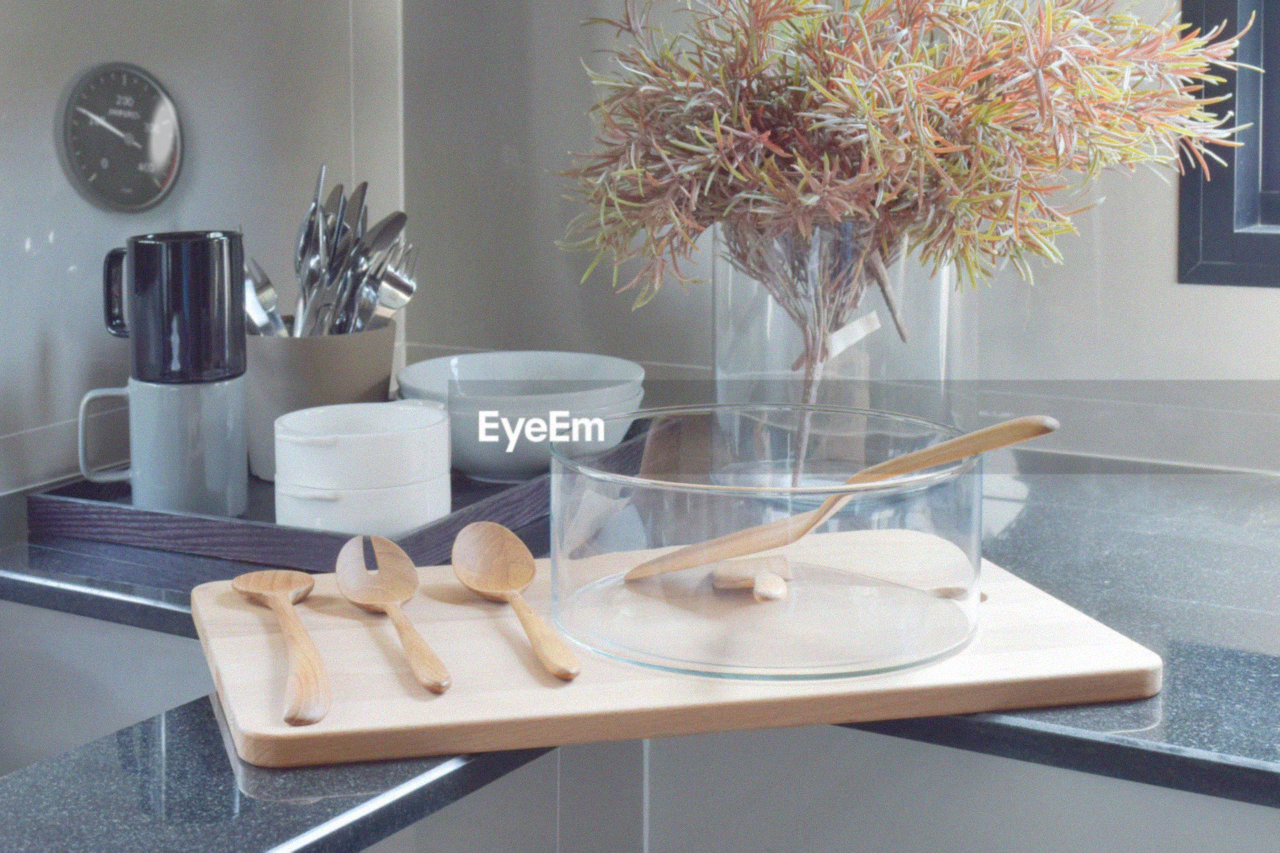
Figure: 100 A
